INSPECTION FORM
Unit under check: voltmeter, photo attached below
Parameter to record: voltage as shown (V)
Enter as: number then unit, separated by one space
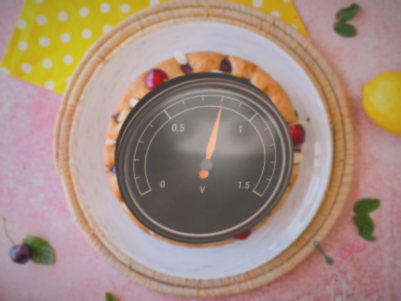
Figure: 0.8 V
